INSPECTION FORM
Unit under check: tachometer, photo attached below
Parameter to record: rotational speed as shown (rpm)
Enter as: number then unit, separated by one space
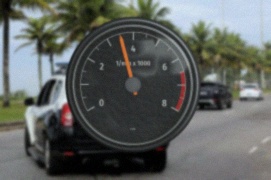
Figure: 3500 rpm
